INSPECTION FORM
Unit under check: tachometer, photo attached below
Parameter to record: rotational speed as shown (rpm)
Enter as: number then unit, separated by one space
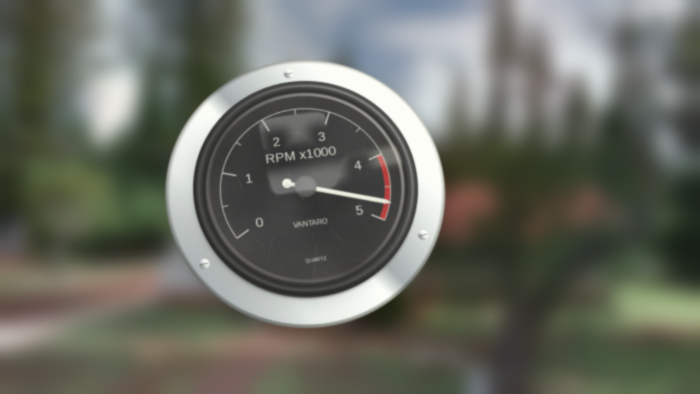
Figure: 4750 rpm
